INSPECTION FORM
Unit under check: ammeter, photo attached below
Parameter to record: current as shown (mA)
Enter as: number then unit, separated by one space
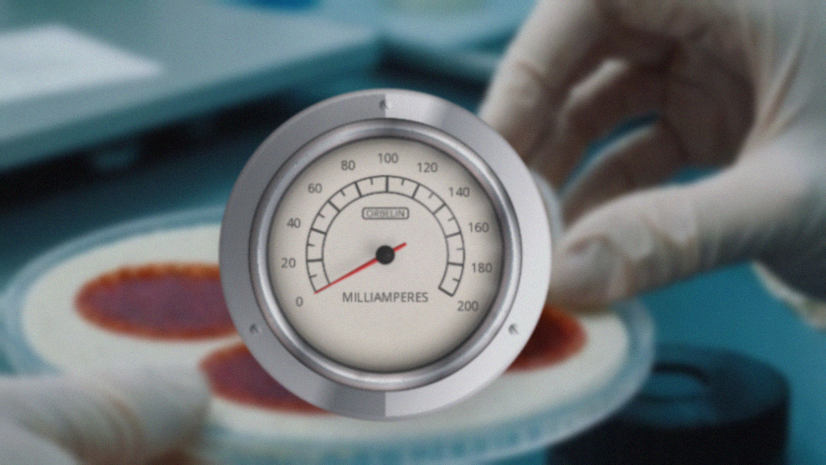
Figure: 0 mA
